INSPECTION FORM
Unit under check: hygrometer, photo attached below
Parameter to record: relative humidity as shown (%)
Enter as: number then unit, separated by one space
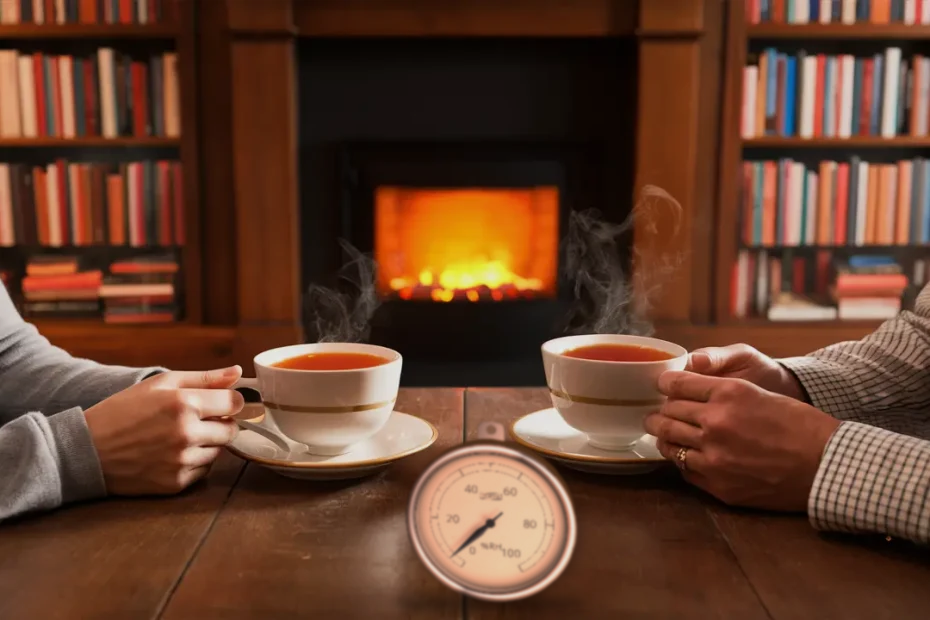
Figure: 5 %
